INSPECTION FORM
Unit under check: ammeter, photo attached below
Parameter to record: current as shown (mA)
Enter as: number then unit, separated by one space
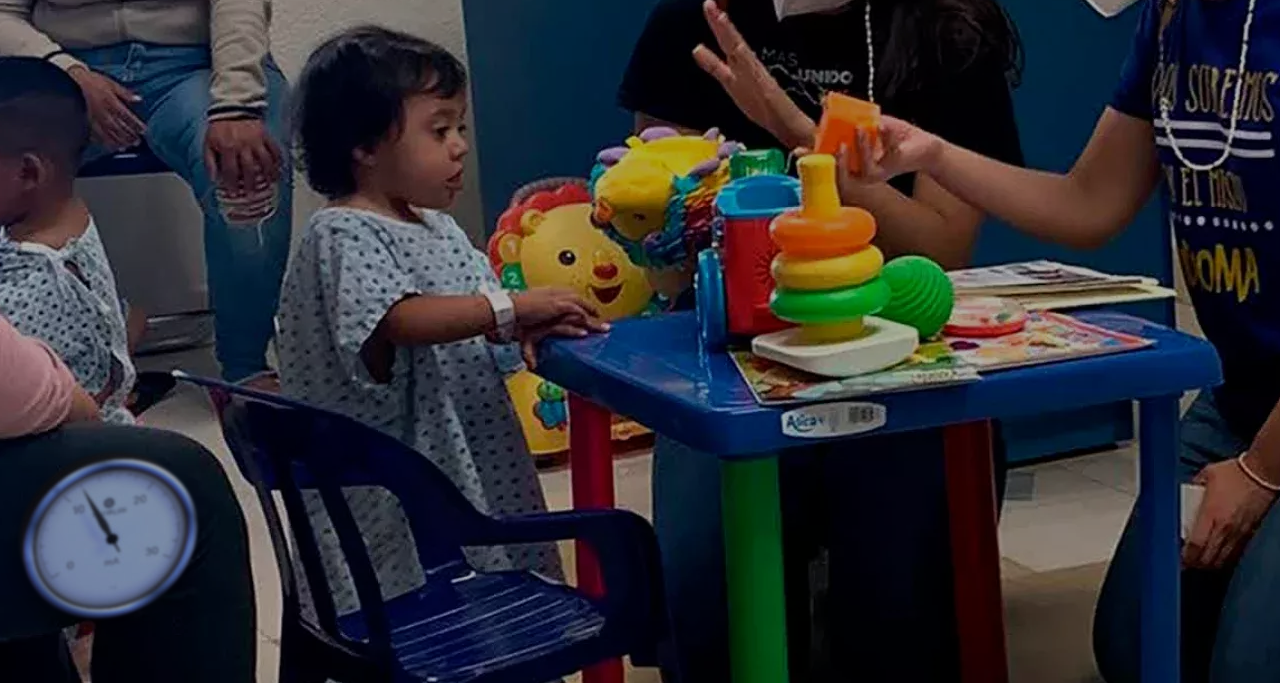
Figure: 12 mA
